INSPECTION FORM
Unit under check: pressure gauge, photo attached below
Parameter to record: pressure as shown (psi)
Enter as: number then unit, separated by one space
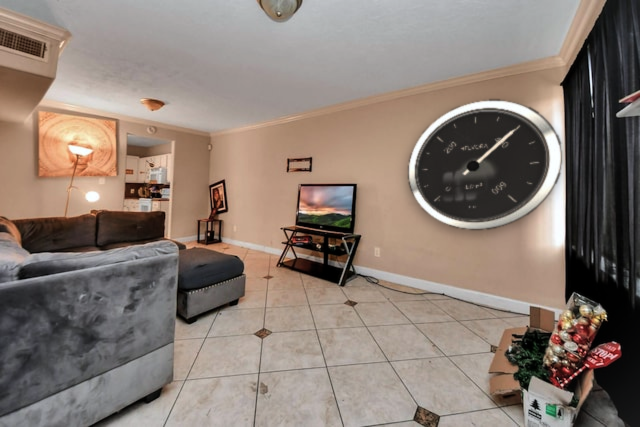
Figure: 400 psi
